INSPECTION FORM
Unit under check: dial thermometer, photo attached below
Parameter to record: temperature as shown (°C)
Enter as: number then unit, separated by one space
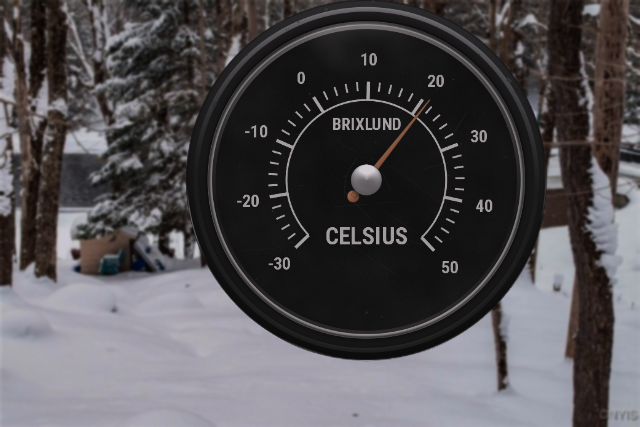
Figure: 21 °C
